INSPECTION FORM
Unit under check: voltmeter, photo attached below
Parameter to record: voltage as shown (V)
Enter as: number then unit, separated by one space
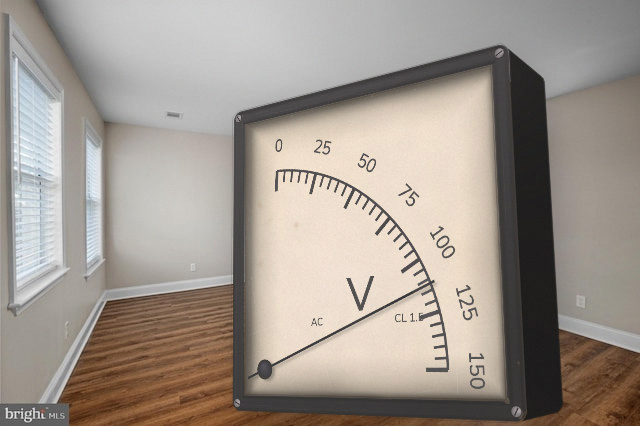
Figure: 112.5 V
